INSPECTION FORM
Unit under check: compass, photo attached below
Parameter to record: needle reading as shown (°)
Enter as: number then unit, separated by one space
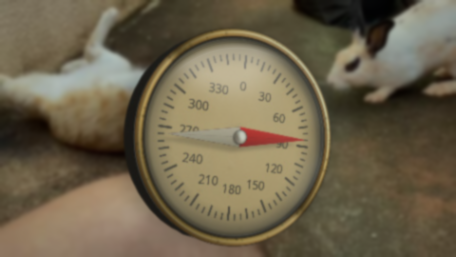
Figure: 85 °
